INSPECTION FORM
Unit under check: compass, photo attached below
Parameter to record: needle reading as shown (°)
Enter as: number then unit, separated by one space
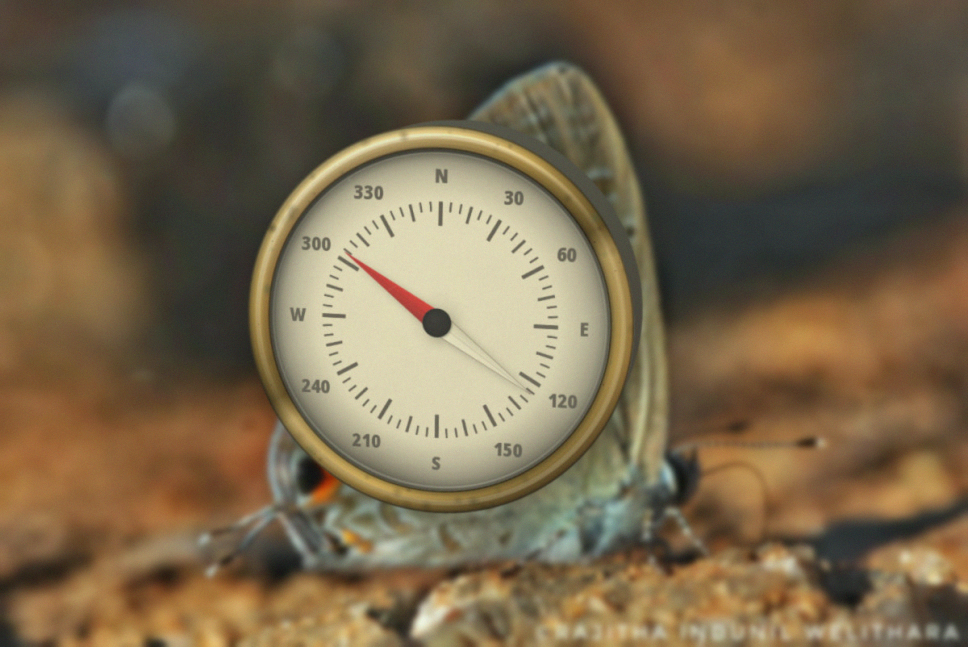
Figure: 305 °
